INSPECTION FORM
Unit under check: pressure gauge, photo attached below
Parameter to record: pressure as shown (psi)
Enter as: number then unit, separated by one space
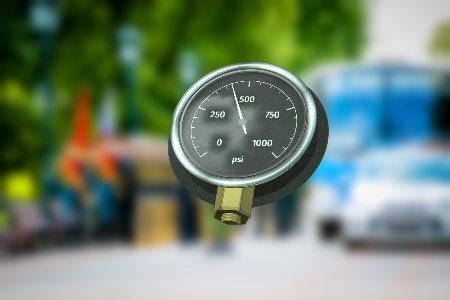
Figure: 425 psi
